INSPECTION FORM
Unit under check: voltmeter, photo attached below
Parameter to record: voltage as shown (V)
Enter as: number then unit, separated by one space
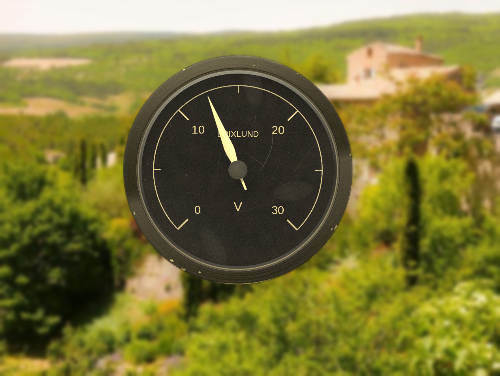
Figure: 12.5 V
